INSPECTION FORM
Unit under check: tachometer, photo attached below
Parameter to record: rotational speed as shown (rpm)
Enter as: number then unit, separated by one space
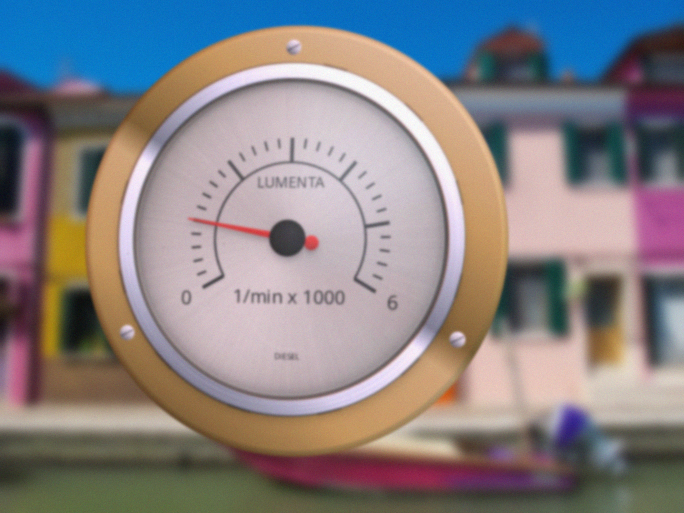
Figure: 1000 rpm
